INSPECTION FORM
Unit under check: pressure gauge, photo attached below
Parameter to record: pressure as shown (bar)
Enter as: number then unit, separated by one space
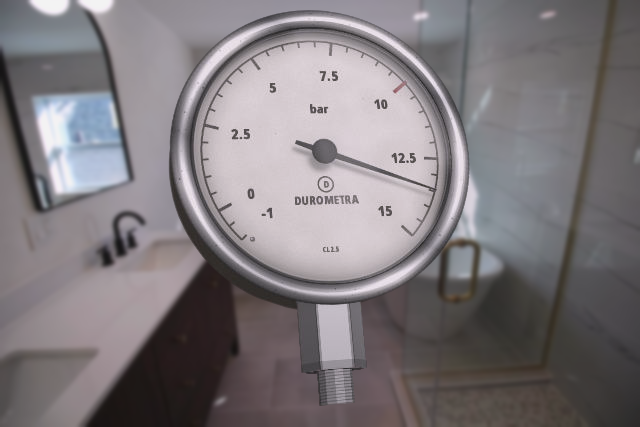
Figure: 13.5 bar
